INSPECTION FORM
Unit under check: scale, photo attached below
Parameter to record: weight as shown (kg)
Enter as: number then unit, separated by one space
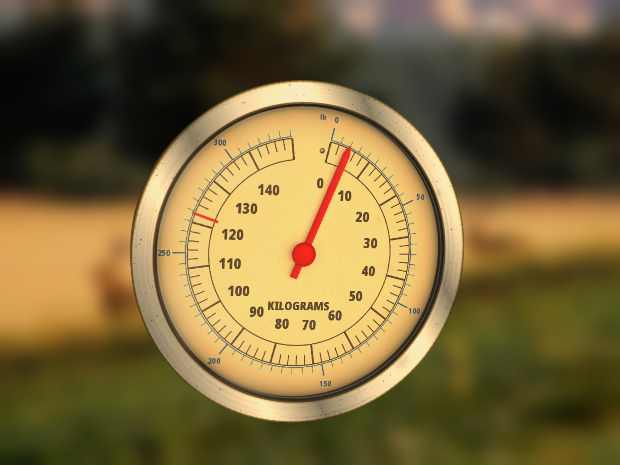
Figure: 4 kg
